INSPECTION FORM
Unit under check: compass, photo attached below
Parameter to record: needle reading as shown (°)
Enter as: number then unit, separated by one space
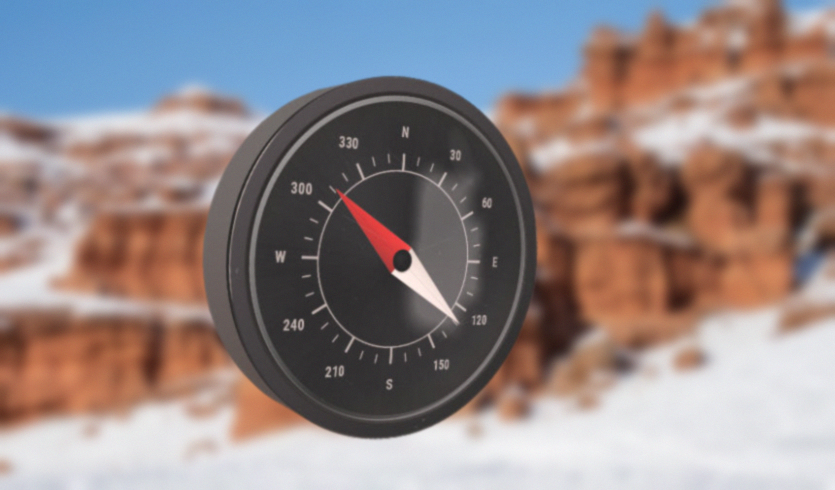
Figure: 310 °
